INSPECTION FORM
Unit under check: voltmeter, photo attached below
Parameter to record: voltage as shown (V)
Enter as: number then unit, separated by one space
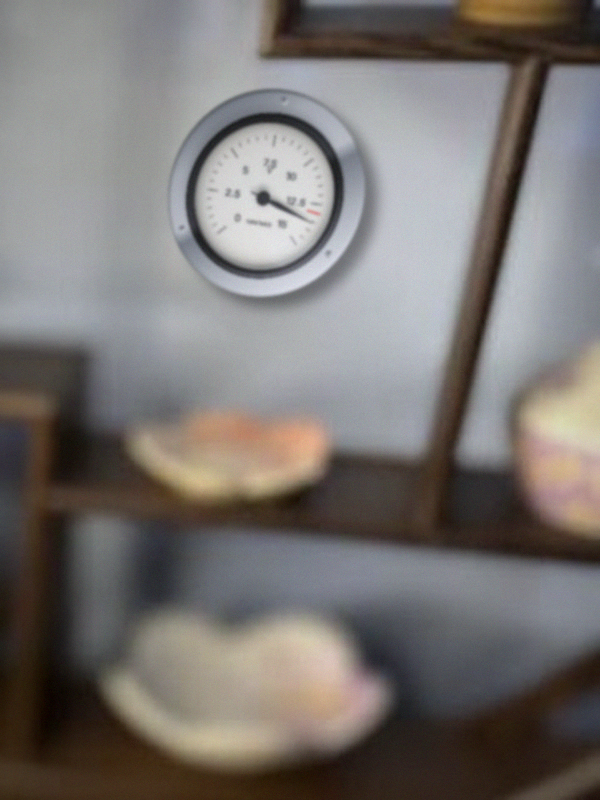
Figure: 13.5 V
